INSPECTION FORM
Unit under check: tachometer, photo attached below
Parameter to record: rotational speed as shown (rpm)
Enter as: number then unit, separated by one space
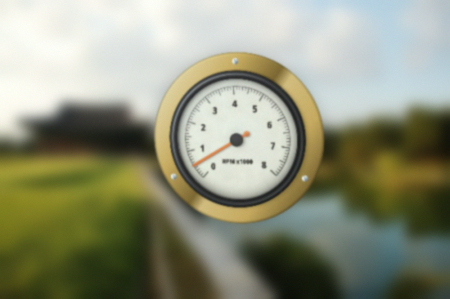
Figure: 500 rpm
